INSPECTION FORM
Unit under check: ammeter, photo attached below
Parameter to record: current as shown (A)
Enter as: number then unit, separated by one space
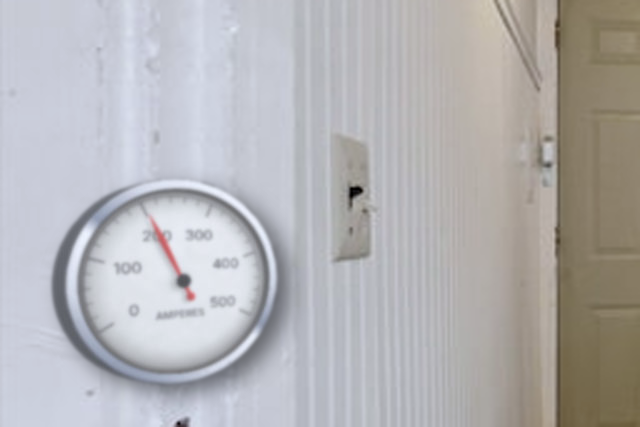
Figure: 200 A
